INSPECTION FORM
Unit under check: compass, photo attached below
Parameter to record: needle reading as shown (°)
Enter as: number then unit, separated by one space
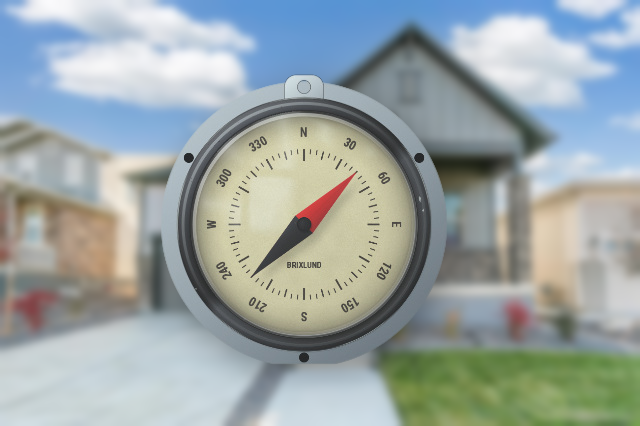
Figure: 45 °
